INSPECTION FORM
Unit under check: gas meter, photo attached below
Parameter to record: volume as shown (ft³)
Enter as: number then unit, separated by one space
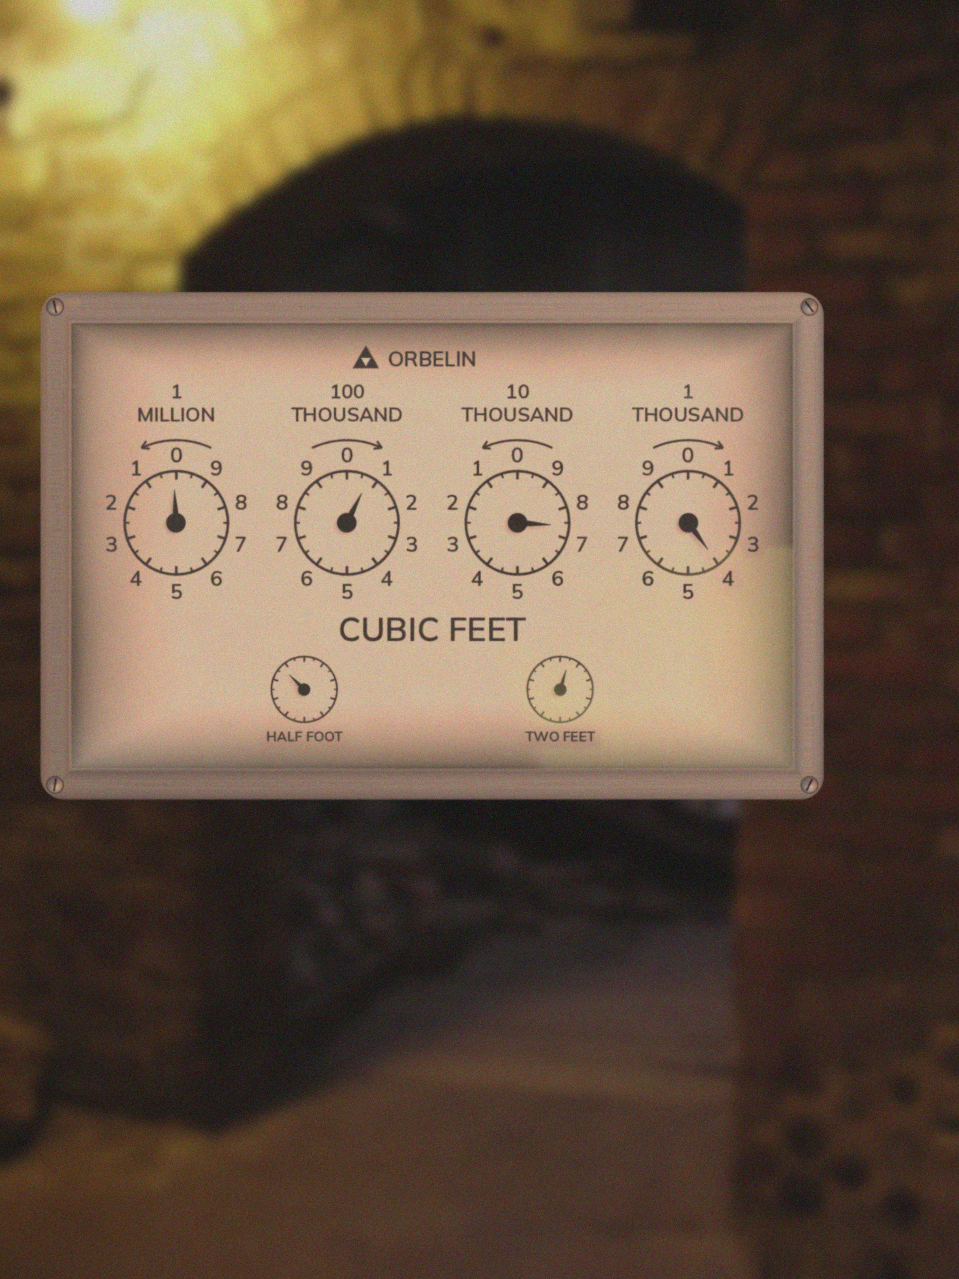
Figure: 7400 ft³
